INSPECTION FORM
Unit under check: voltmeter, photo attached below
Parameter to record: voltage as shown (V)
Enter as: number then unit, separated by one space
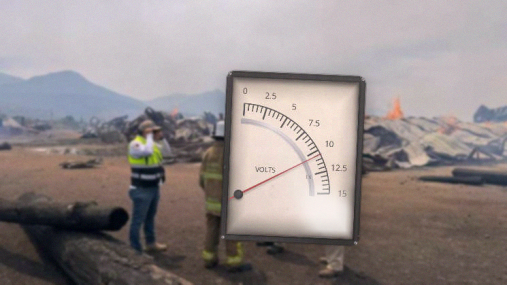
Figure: 10.5 V
